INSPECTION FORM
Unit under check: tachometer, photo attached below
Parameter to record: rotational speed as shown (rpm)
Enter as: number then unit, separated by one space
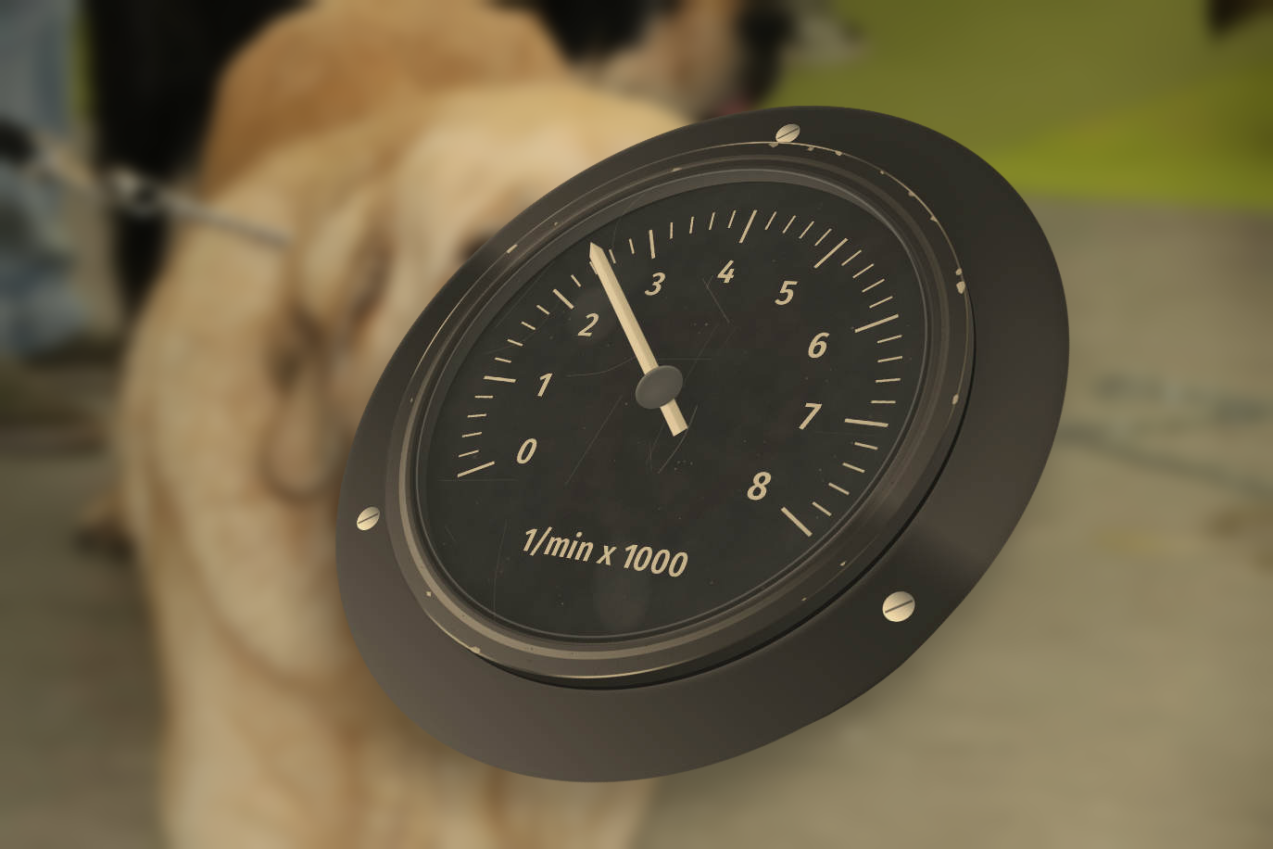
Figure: 2500 rpm
